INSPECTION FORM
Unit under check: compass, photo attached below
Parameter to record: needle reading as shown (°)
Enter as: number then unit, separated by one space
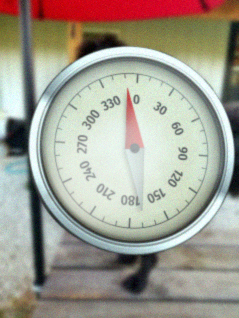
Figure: 350 °
